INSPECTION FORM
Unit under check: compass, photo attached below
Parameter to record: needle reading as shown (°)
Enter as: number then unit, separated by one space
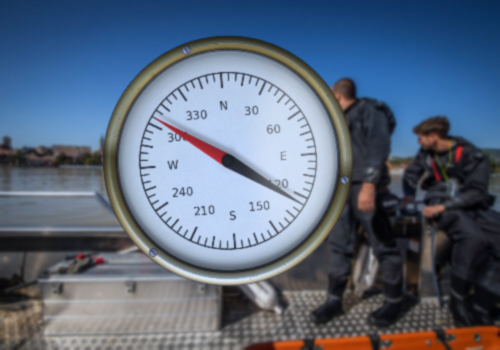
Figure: 305 °
